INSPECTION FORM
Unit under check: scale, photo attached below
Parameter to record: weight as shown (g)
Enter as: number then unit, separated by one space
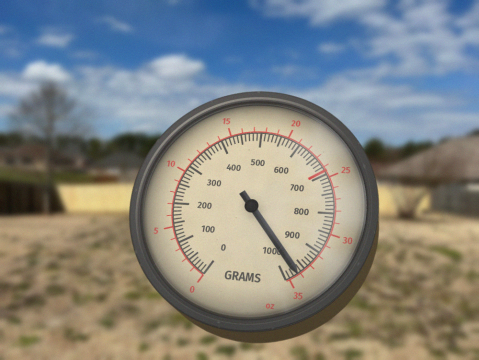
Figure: 970 g
